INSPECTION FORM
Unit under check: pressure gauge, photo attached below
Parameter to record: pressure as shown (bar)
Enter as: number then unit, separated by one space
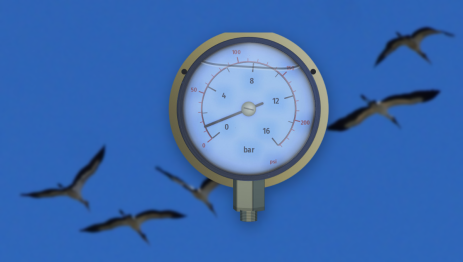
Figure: 1 bar
